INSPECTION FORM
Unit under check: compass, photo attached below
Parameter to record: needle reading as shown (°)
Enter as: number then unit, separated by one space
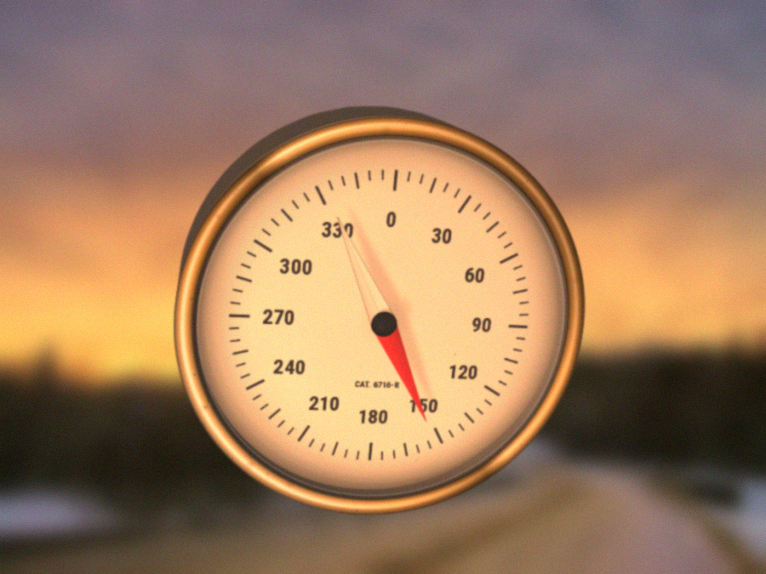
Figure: 152.5 °
